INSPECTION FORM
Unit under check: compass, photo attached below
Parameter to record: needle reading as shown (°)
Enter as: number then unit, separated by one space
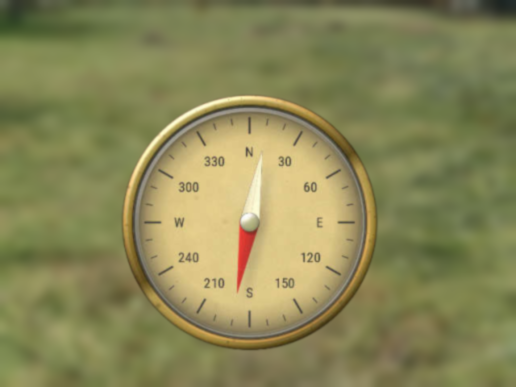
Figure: 190 °
